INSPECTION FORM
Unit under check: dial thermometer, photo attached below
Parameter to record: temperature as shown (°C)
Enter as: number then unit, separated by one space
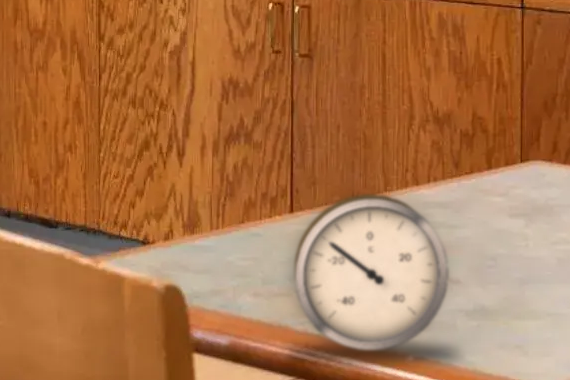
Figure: -15 °C
